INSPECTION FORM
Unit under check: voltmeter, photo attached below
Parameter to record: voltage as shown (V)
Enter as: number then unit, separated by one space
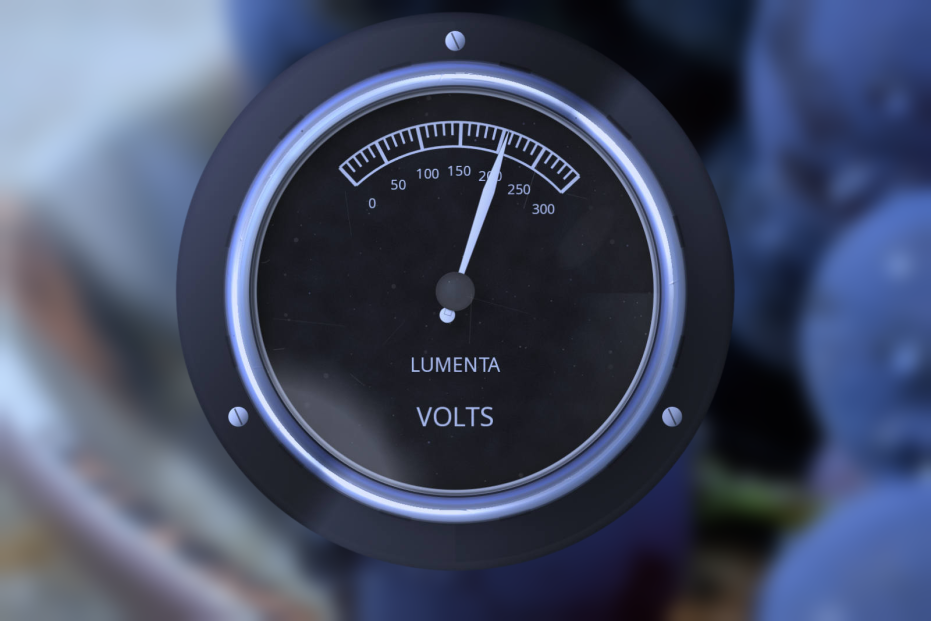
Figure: 205 V
